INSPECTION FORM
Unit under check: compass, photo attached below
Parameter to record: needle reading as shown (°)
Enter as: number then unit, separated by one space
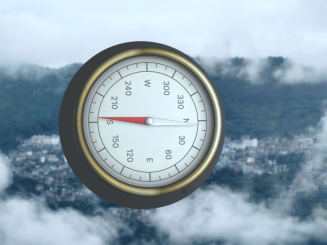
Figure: 185 °
